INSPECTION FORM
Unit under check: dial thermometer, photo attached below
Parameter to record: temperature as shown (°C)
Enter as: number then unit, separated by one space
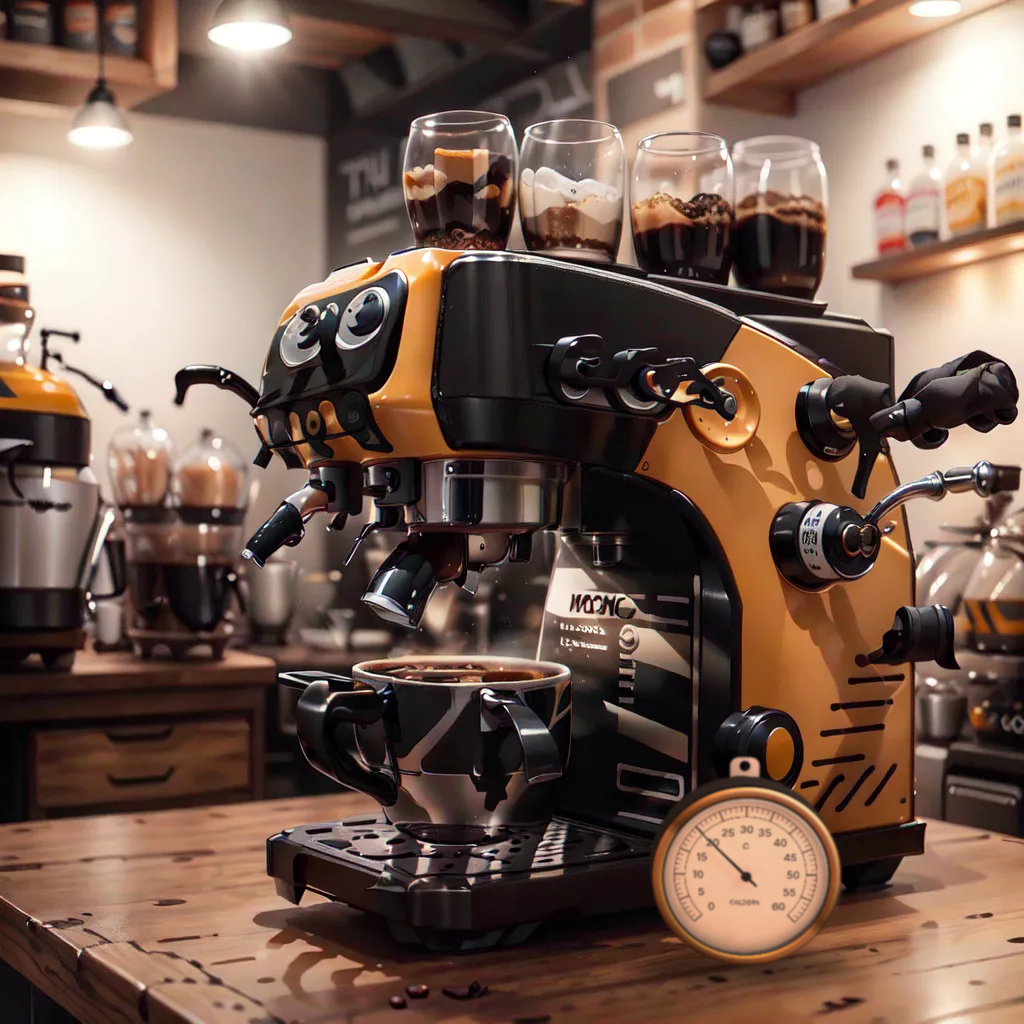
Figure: 20 °C
